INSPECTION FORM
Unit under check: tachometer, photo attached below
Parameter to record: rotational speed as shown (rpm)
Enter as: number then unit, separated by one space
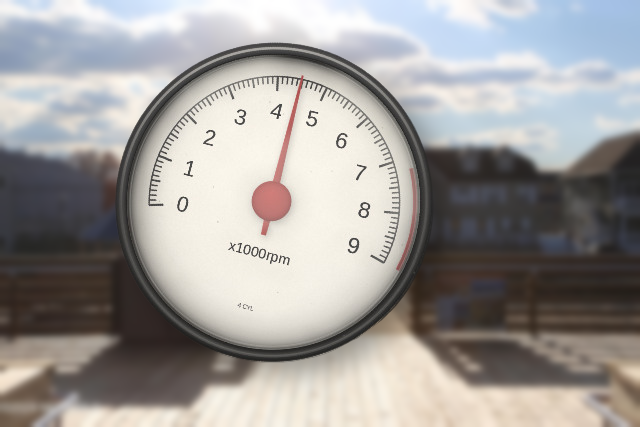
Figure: 4500 rpm
